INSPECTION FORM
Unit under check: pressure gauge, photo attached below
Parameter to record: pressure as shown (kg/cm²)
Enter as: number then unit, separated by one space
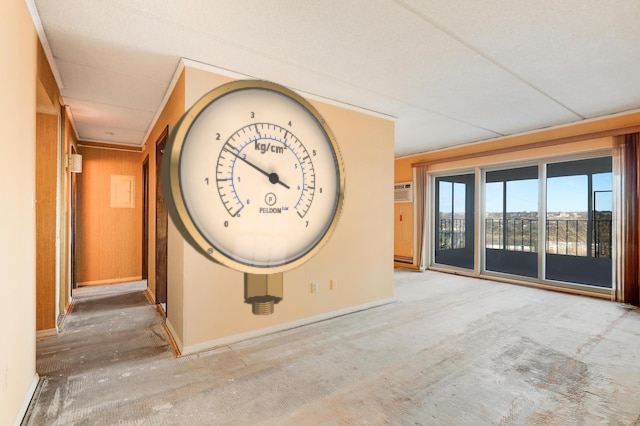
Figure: 1.8 kg/cm²
